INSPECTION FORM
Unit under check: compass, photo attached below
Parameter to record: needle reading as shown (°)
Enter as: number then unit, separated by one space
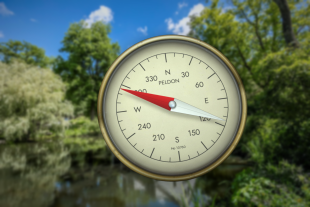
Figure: 295 °
